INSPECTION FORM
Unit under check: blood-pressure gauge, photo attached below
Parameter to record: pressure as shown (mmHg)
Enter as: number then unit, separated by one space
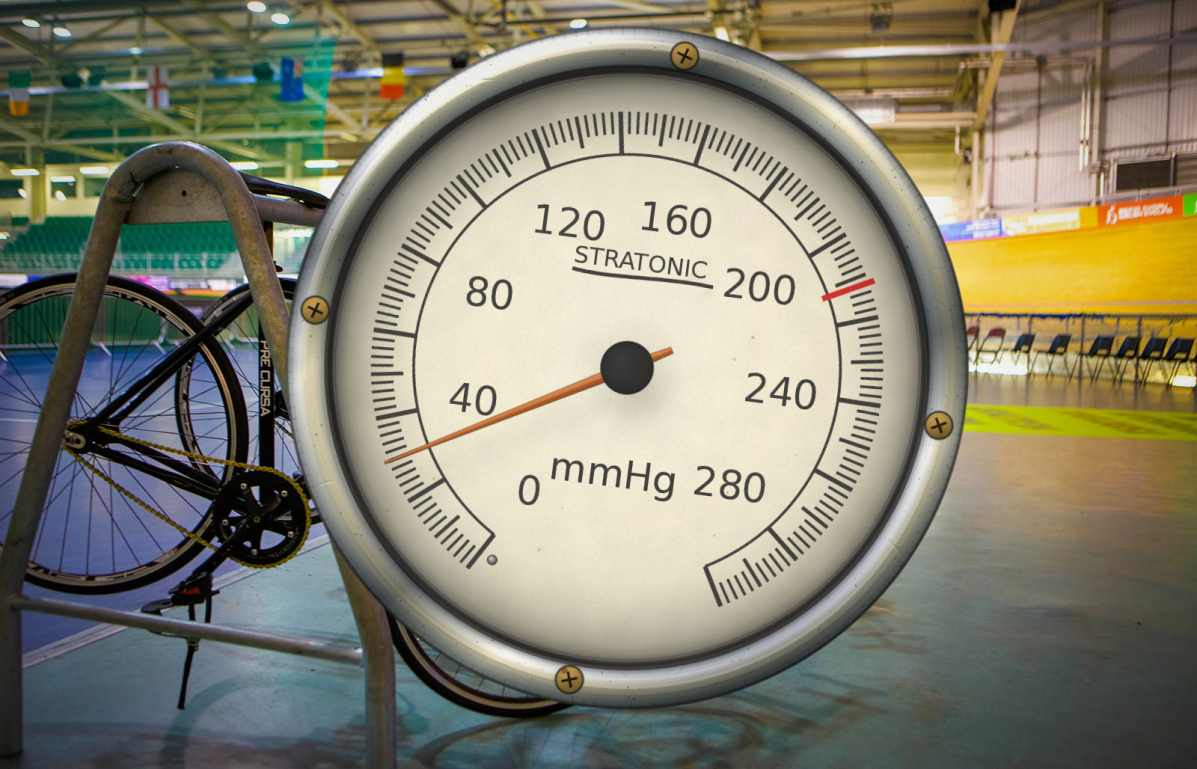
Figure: 30 mmHg
